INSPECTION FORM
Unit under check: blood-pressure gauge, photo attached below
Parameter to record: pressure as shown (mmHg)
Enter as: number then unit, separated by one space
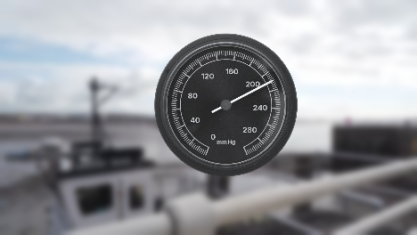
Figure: 210 mmHg
